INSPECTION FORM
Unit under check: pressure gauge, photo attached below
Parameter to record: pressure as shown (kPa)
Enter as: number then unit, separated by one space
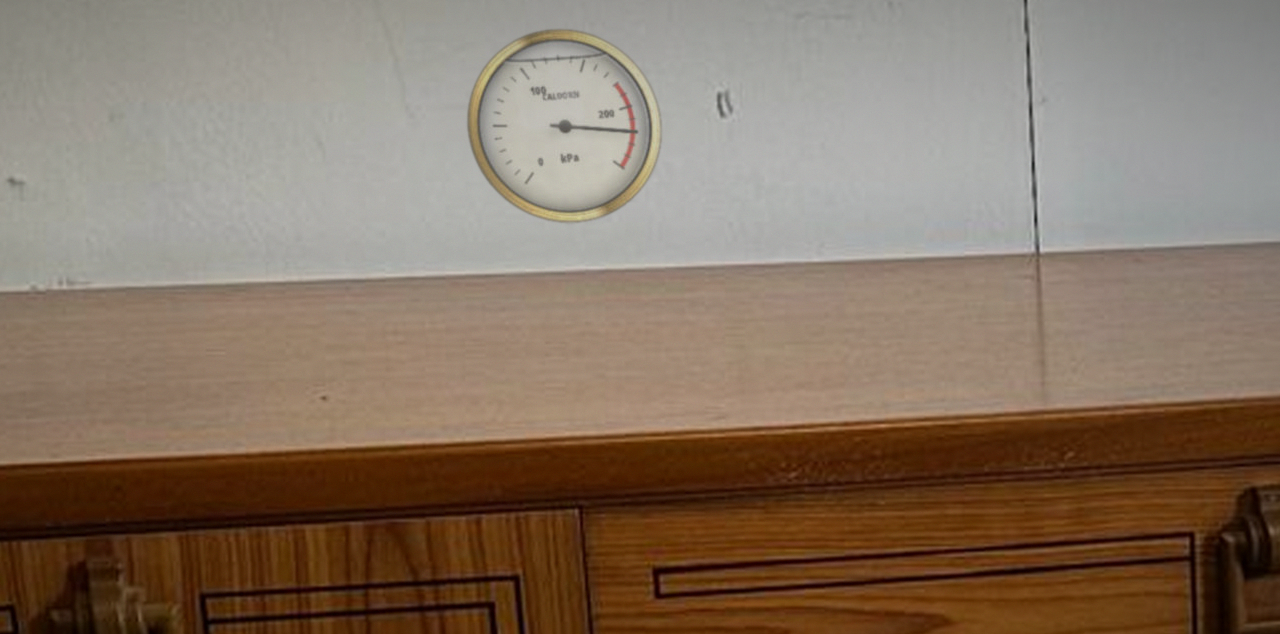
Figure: 220 kPa
